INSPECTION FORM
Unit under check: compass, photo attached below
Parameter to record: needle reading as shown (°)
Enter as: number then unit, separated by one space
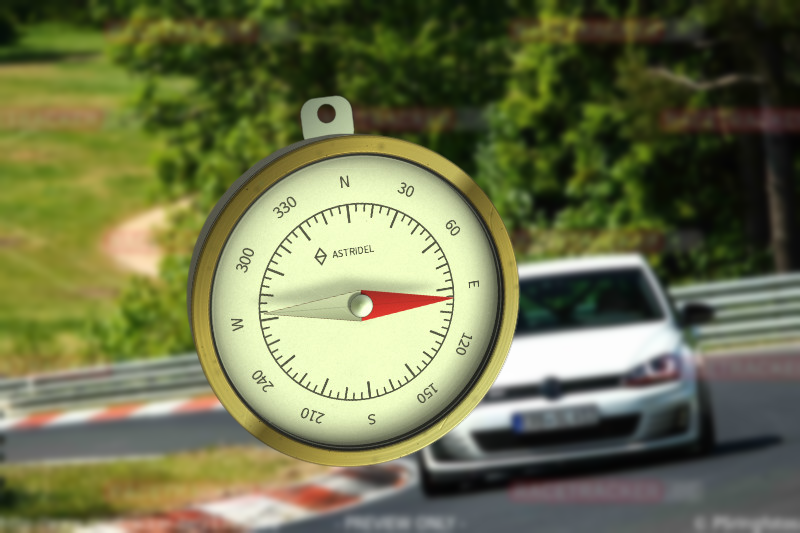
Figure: 95 °
